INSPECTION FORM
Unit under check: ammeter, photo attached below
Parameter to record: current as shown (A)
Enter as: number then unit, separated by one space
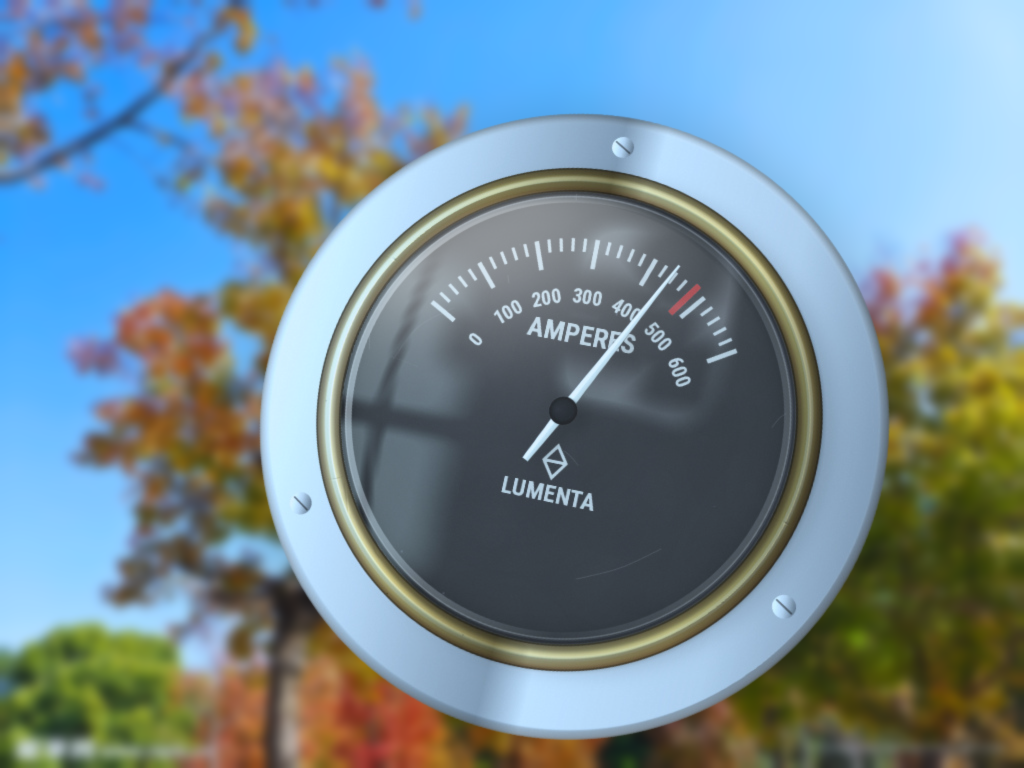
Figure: 440 A
